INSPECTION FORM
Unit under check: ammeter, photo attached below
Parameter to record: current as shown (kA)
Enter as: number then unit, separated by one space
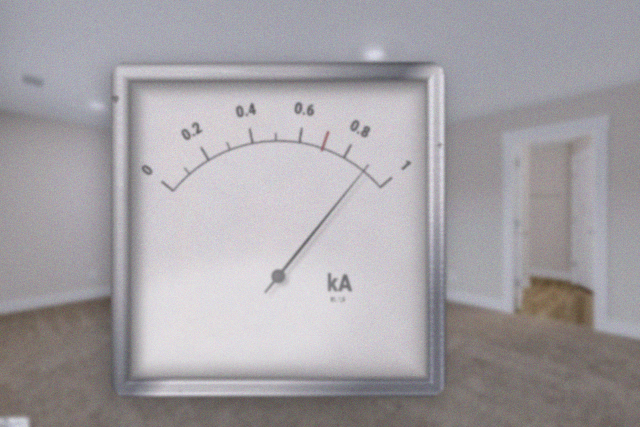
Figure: 0.9 kA
